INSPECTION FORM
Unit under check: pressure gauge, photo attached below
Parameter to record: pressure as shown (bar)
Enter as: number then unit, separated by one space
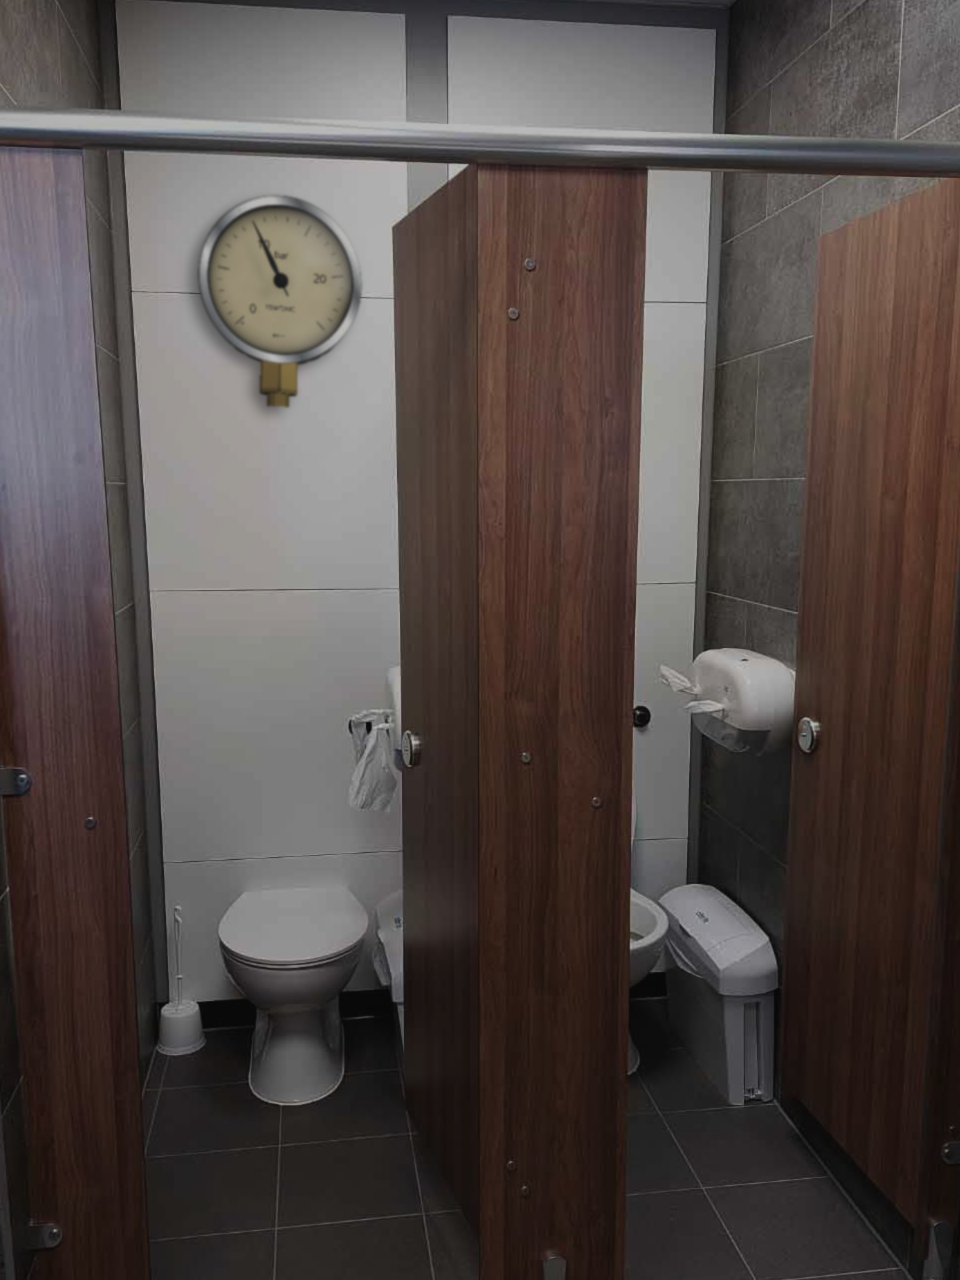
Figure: 10 bar
